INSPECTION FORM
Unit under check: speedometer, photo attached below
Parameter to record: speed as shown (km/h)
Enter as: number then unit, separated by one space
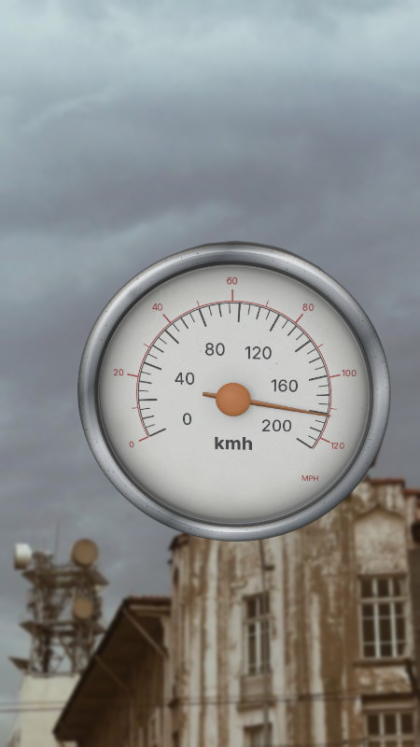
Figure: 180 km/h
